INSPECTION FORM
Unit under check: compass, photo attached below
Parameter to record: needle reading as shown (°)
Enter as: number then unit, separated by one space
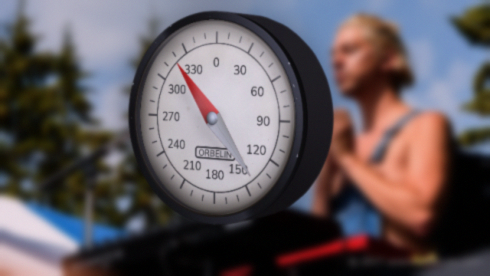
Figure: 320 °
